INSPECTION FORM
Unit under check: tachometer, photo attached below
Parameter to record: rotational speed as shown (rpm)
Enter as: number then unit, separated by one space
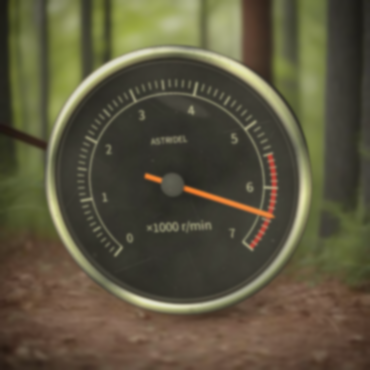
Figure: 6400 rpm
